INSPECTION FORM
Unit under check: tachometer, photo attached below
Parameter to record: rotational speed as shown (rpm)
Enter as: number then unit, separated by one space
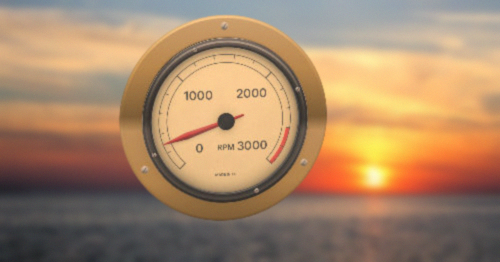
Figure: 300 rpm
